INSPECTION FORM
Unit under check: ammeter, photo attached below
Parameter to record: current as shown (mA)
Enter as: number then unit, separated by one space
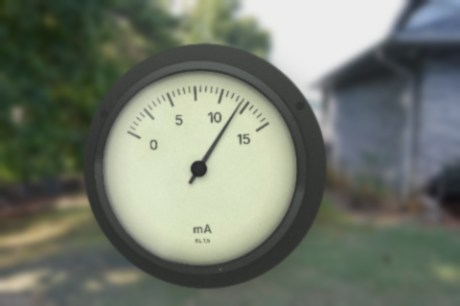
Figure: 12 mA
